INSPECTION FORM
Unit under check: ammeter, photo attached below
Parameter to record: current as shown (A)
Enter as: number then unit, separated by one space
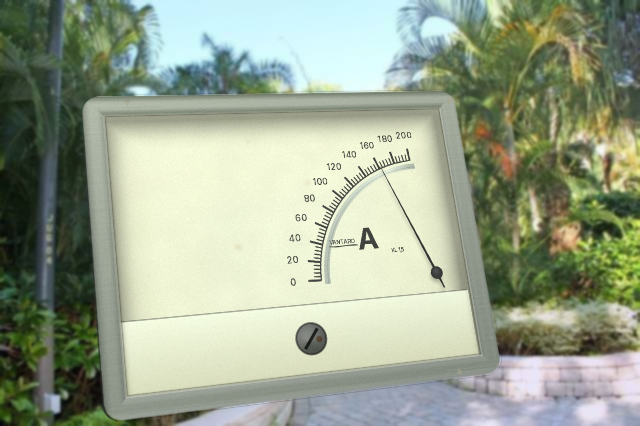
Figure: 160 A
